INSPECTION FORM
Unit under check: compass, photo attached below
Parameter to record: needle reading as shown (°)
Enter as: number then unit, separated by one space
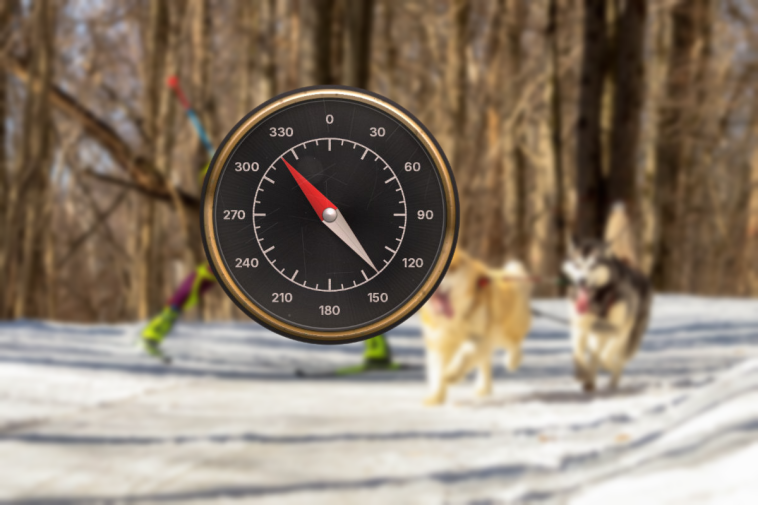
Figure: 320 °
